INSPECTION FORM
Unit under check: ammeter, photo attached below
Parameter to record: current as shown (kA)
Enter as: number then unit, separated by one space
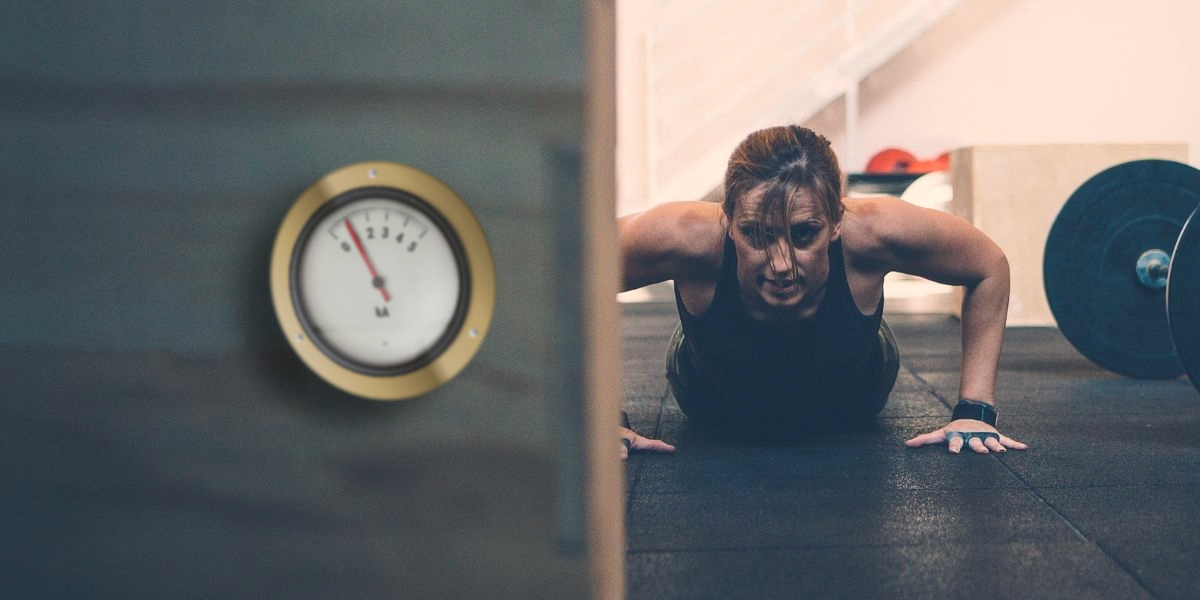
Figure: 1 kA
